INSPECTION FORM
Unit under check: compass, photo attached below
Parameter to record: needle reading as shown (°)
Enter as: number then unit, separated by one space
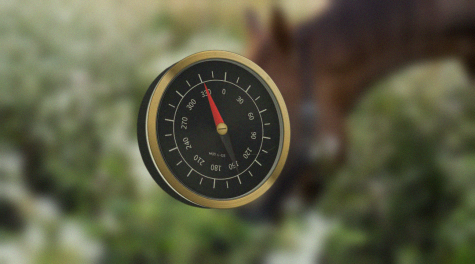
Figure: 330 °
